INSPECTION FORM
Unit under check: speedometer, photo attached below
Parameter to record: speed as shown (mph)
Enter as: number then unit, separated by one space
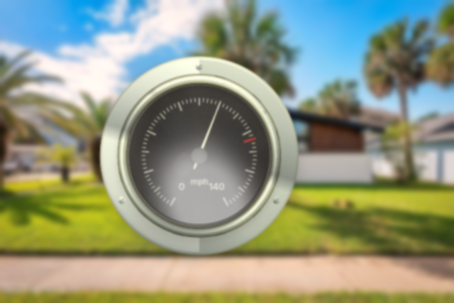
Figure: 80 mph
